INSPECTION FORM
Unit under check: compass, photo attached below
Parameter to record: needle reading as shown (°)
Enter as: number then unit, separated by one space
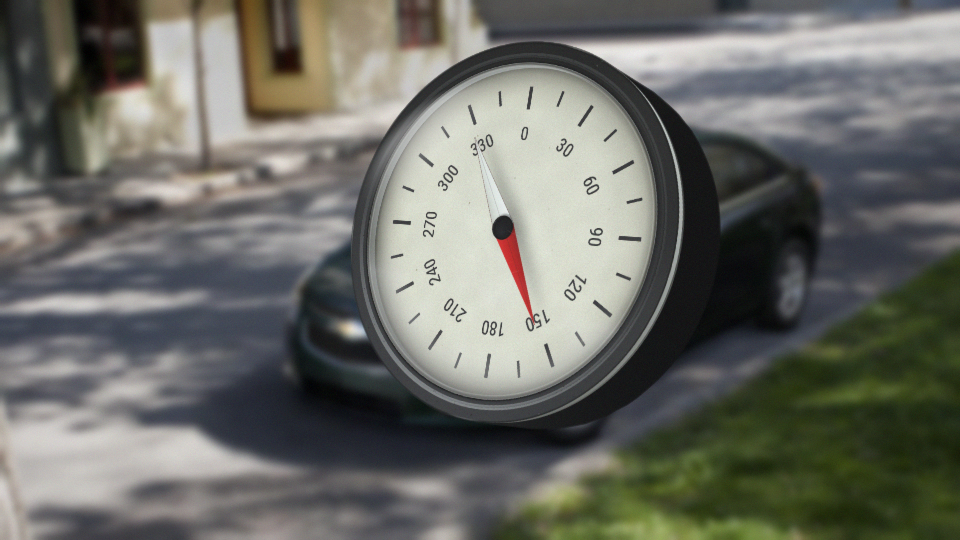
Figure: 150 °
